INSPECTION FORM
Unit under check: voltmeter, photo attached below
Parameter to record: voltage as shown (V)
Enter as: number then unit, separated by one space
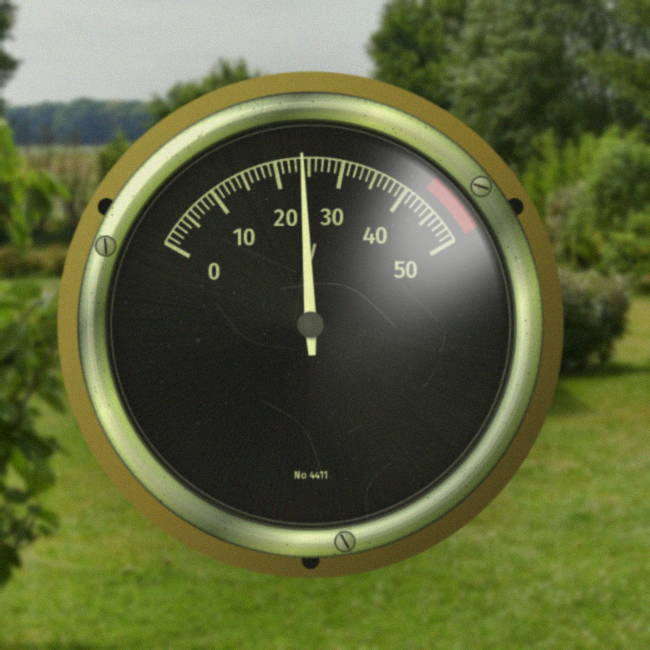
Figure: 24 V
